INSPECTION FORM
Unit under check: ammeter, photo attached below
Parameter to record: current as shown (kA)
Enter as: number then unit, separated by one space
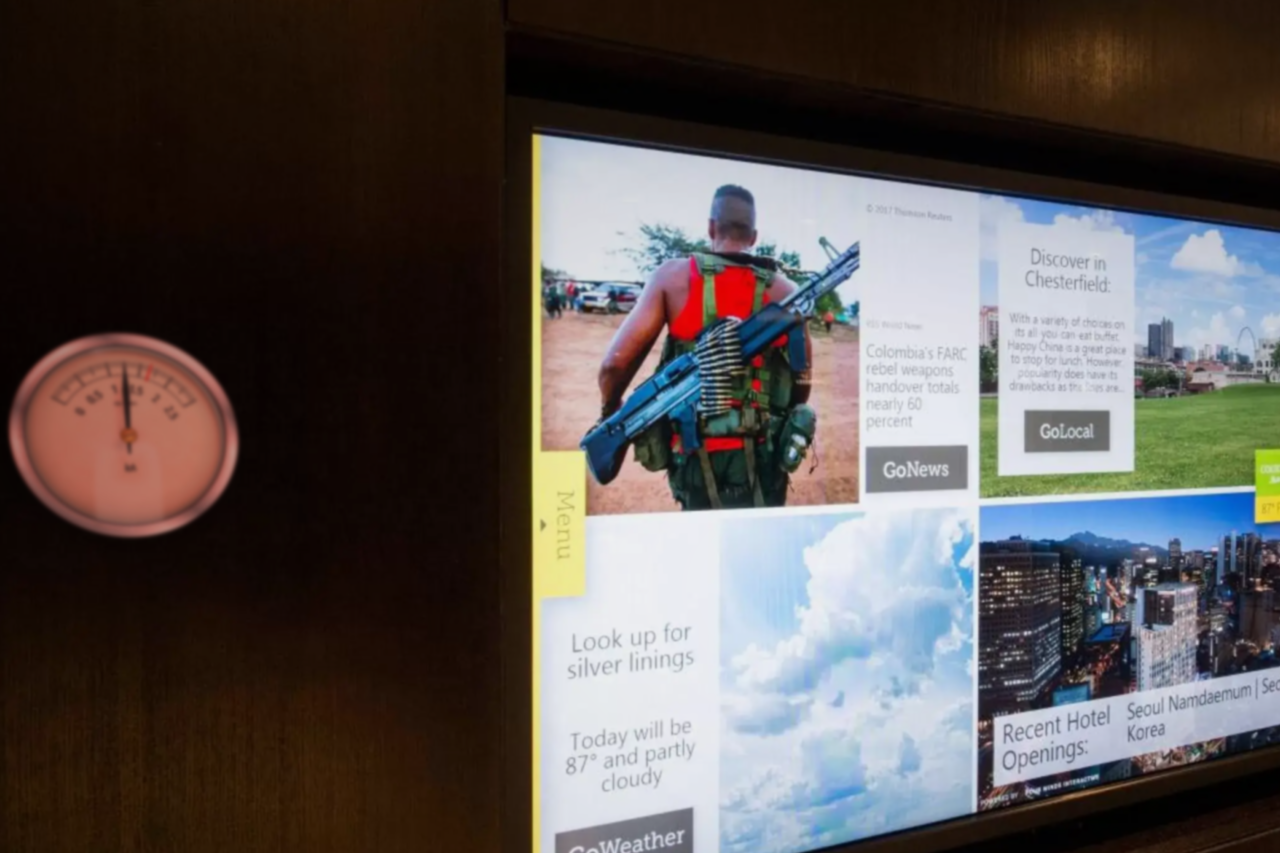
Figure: 1.25 kA
